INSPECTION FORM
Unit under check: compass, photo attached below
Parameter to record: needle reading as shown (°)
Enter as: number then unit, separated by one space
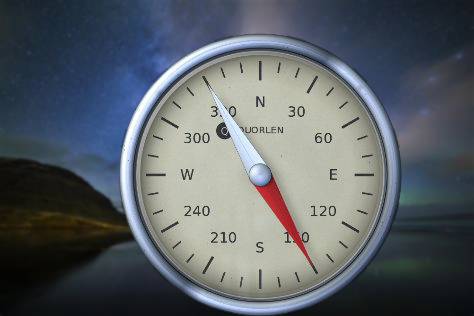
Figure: 150 °
